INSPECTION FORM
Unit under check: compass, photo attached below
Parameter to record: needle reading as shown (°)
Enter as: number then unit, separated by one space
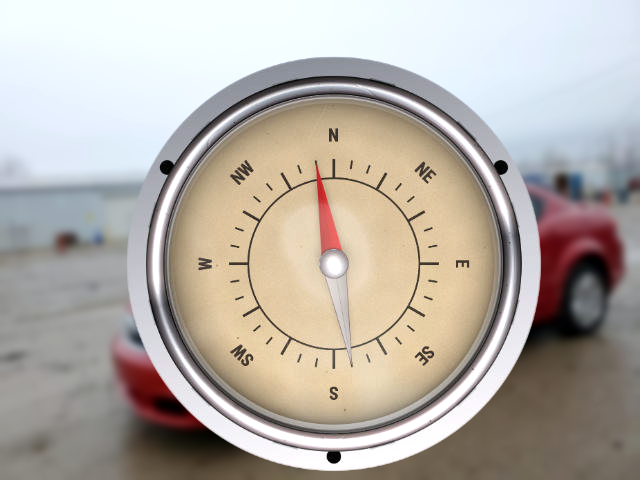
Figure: 350 °
